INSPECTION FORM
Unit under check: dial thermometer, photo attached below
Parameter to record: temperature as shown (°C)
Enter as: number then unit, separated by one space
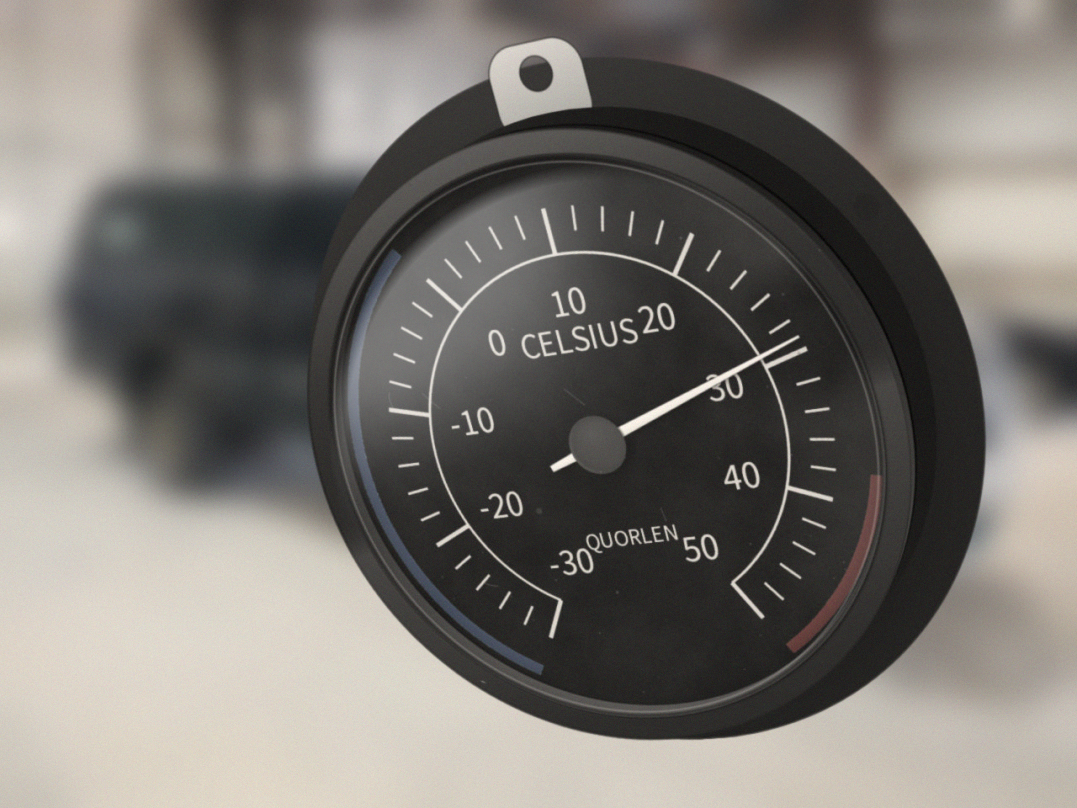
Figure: 29 °C
